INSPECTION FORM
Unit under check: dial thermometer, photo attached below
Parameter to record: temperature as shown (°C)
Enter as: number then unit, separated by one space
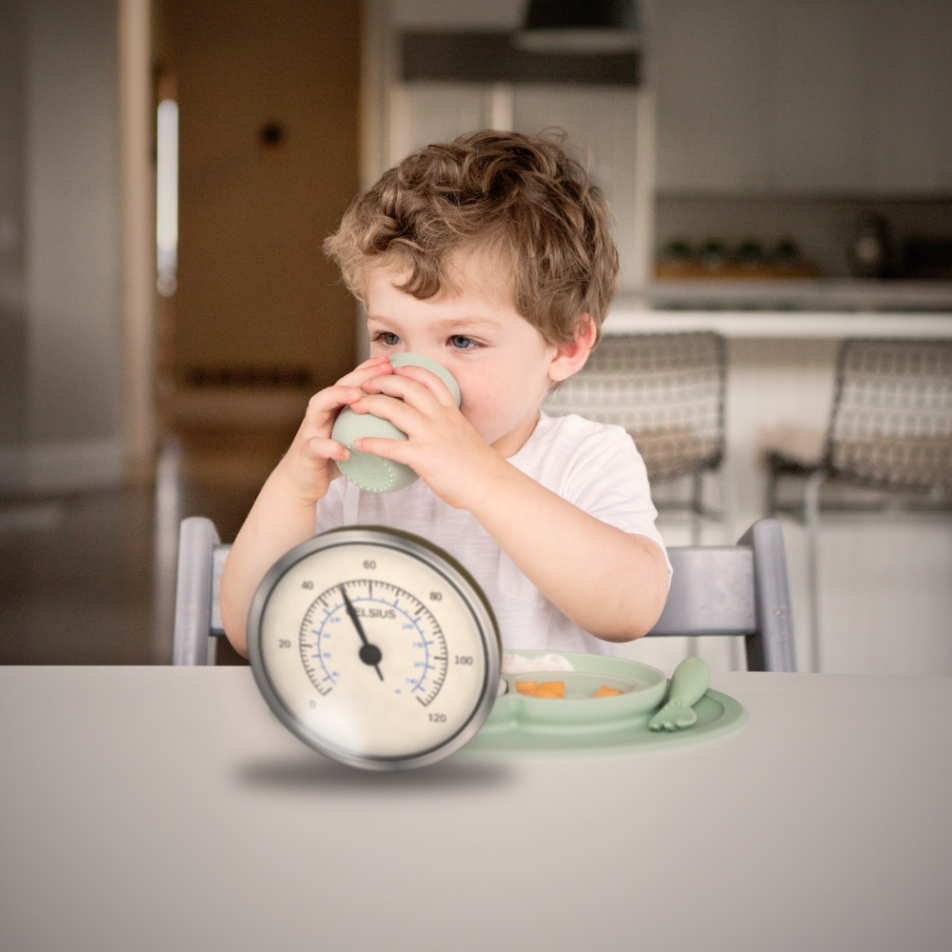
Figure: 50 °C
